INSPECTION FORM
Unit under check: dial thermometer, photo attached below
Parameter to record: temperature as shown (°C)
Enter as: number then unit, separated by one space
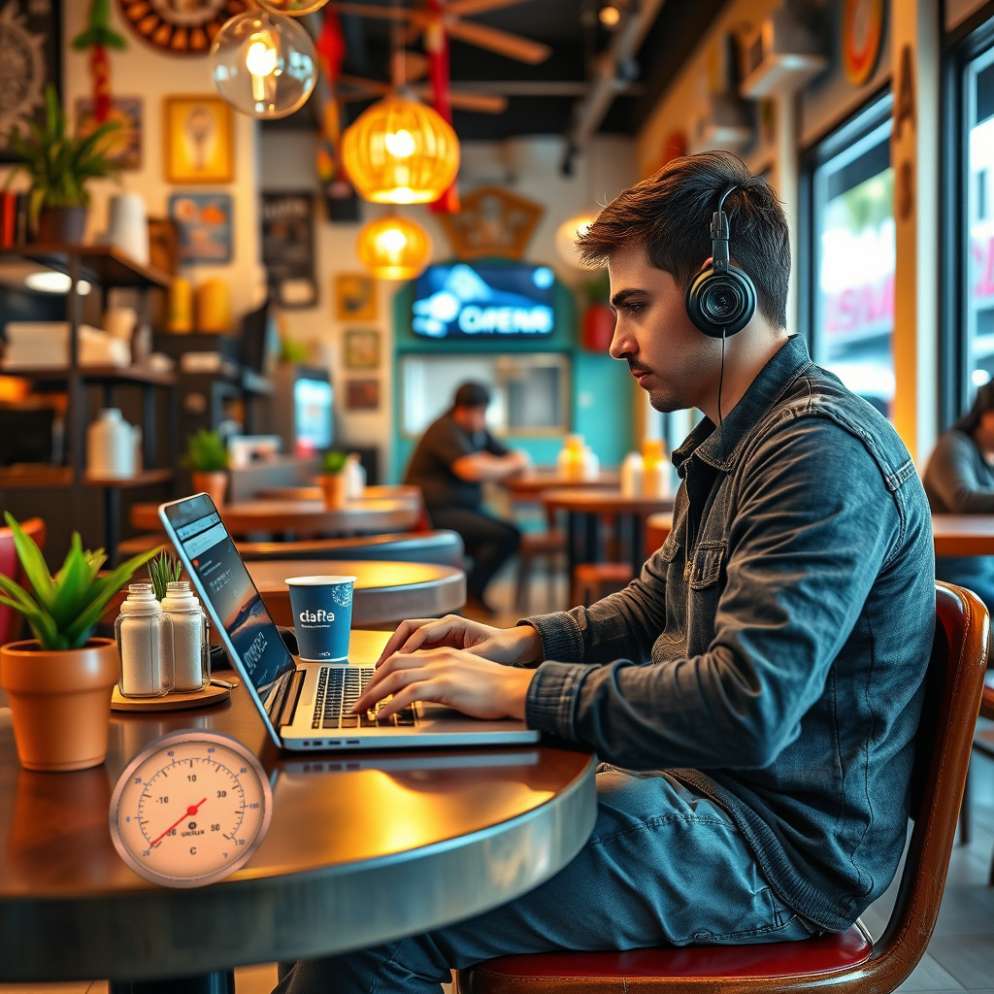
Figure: -28 °C
